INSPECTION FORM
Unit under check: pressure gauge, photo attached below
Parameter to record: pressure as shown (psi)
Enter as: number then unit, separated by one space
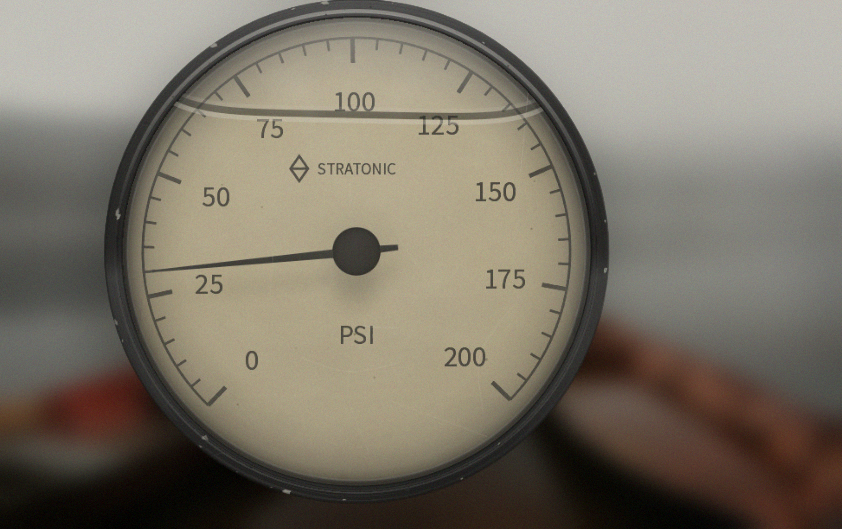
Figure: 30 psi
